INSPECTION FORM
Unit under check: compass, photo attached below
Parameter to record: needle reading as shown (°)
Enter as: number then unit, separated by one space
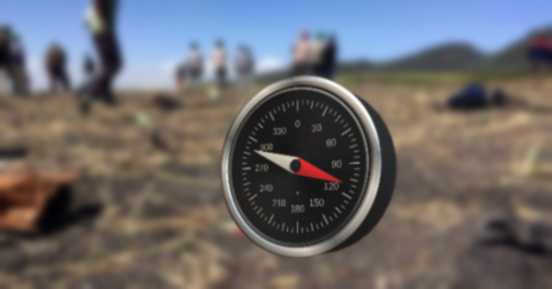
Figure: 110 °
